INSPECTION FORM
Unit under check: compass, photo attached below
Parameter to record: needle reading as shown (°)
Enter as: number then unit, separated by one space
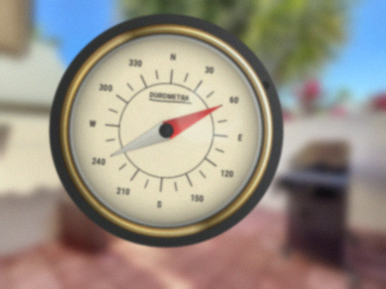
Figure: 60 °
